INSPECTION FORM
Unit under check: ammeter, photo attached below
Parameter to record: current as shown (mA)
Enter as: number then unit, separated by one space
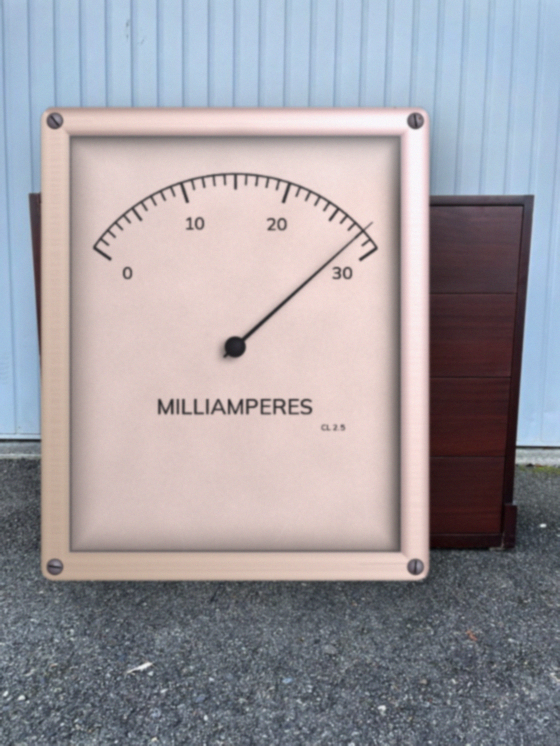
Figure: 28 mA
